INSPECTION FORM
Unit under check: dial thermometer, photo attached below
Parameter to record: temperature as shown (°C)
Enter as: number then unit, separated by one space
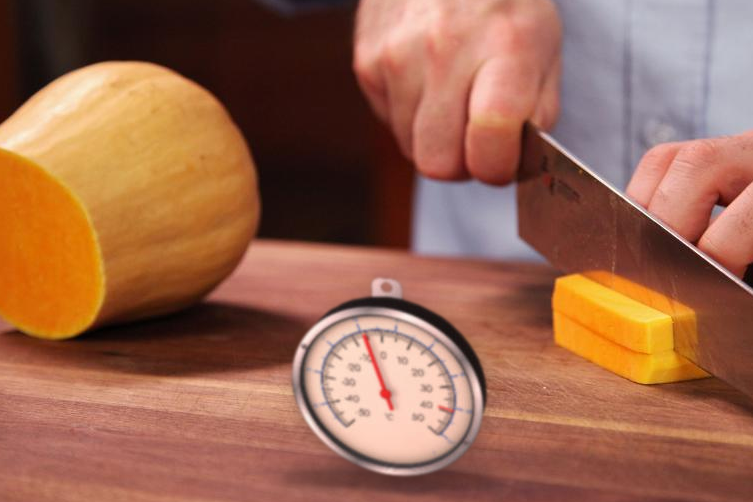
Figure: -5 °C
